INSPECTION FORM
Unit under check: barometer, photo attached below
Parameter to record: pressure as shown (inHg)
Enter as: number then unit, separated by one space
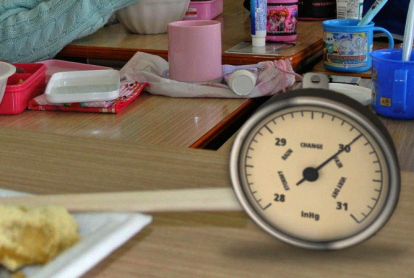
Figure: 30 inHg
